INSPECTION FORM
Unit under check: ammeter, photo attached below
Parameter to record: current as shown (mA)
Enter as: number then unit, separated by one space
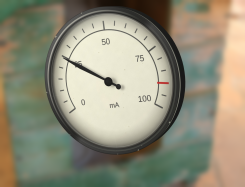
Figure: 25 mA
